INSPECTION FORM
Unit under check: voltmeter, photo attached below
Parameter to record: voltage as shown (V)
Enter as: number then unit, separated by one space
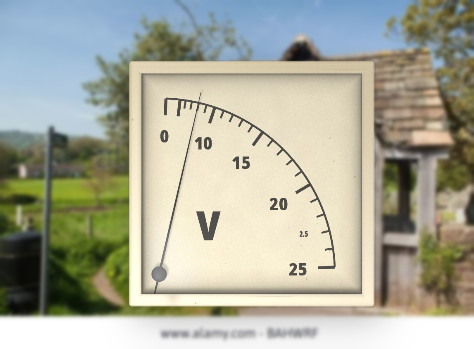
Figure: 8 V
